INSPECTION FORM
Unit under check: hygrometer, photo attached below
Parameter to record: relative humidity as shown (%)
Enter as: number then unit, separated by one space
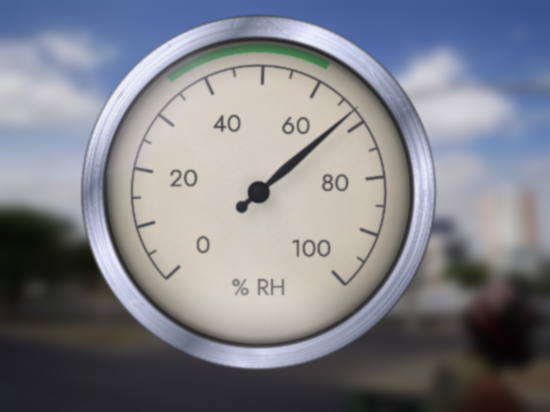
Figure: 67.5 %
